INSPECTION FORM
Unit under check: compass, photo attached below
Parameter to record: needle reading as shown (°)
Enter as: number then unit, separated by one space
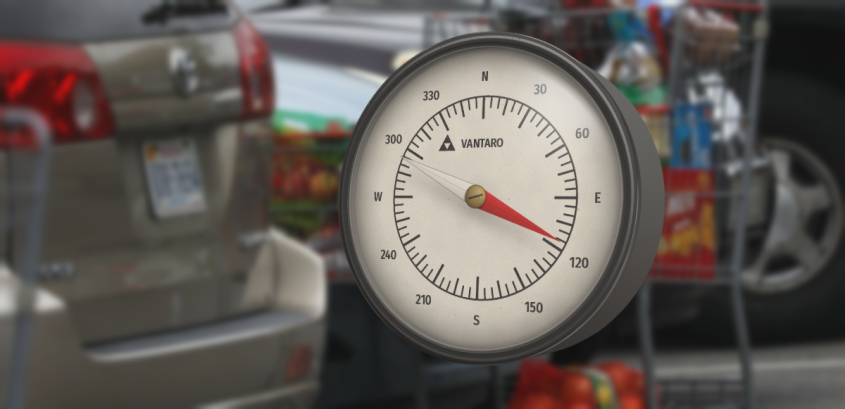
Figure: 115 °
